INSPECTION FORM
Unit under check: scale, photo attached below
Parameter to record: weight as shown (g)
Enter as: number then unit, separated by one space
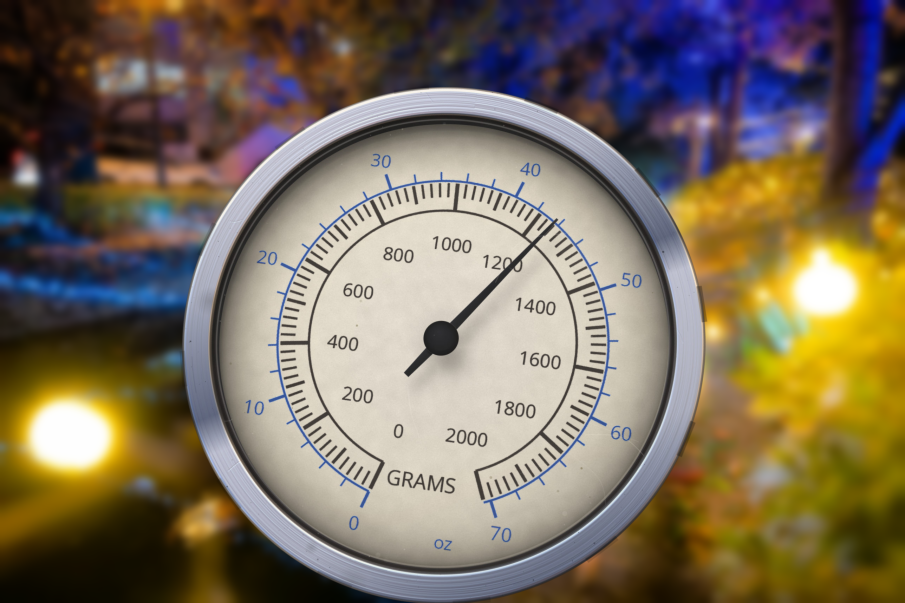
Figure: 1240 g
